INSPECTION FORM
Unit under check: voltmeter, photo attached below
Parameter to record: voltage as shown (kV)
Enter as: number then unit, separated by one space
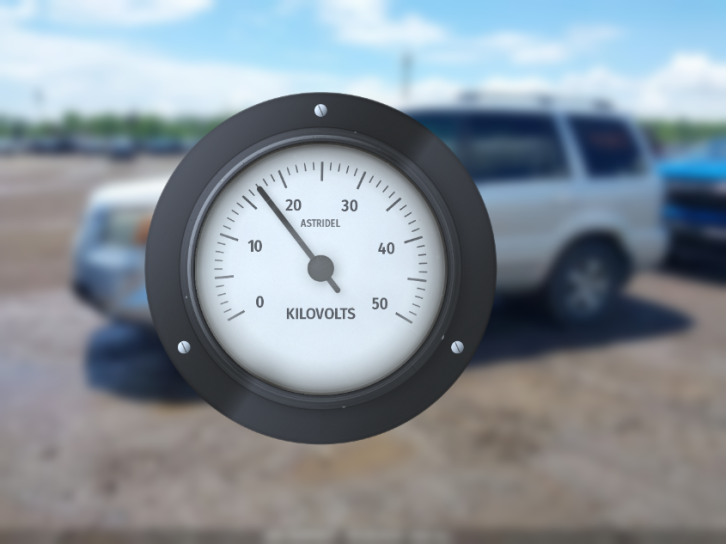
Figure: 17 kV
